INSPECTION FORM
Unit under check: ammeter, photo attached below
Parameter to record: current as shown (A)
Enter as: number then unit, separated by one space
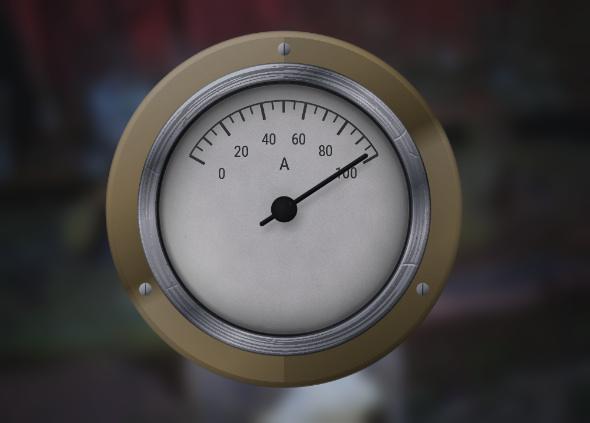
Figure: 97.5 A
